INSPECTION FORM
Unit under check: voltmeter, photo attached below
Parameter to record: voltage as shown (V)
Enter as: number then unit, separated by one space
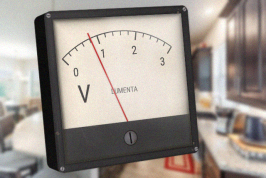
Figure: 0.8 V
